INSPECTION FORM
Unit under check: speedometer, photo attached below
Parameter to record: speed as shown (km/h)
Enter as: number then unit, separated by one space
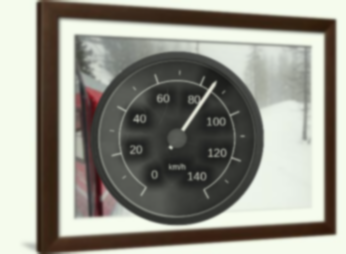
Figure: 85 km/h
